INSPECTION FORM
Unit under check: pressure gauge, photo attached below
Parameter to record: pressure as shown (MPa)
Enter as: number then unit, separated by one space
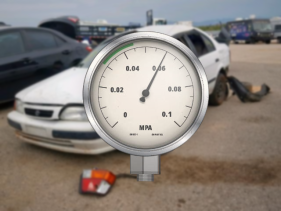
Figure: 0.06 MPa
